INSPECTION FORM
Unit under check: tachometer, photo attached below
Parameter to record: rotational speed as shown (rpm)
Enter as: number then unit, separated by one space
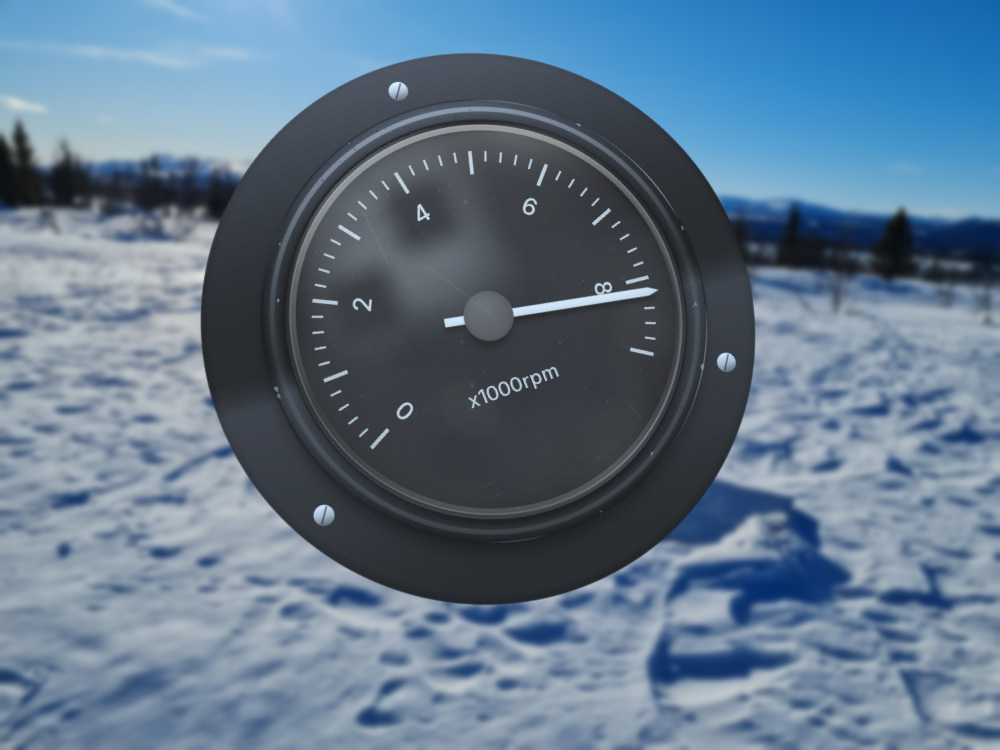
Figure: 8200 rpm
